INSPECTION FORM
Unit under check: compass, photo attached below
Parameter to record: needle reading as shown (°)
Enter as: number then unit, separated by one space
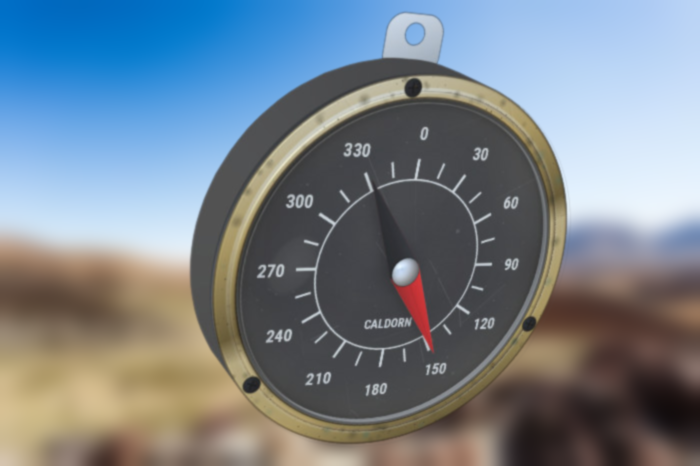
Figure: 150 °
